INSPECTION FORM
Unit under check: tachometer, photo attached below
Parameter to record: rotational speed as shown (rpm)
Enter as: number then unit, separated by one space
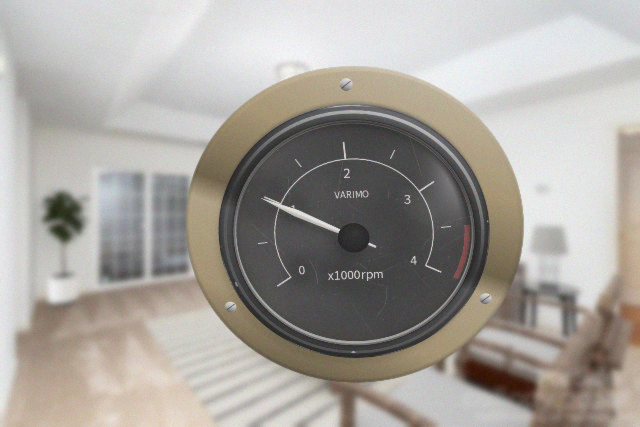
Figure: 1000 rpm
